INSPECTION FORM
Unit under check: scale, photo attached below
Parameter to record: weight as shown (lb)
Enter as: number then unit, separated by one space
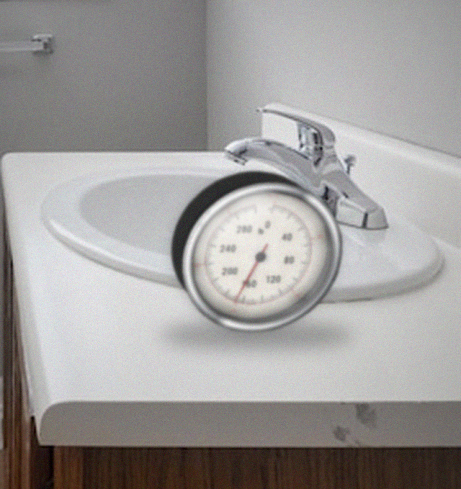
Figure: 170 lb
